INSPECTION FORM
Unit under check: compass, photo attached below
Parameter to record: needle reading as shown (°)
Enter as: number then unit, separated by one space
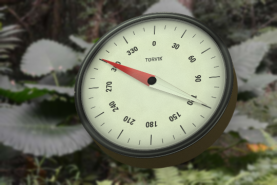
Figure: 300 °
